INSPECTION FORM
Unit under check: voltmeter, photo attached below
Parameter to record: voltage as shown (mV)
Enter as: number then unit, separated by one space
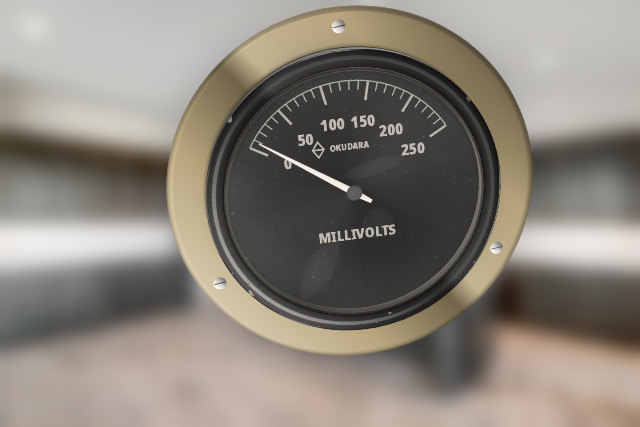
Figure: 10 mV
